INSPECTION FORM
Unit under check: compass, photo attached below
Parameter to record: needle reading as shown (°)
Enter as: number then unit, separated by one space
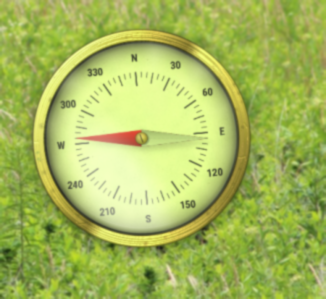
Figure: 275 °
